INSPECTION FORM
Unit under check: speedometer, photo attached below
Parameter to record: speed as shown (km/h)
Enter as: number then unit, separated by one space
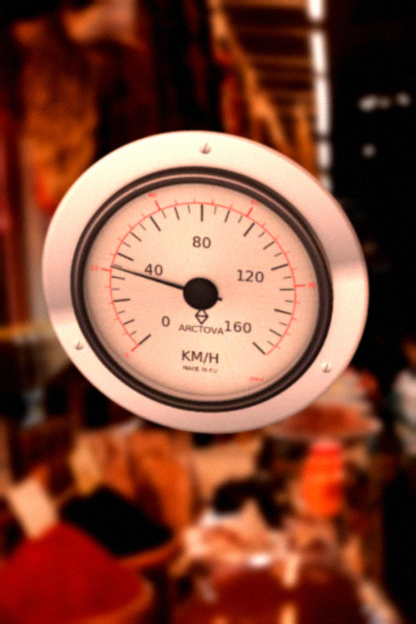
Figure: 35 km/h
